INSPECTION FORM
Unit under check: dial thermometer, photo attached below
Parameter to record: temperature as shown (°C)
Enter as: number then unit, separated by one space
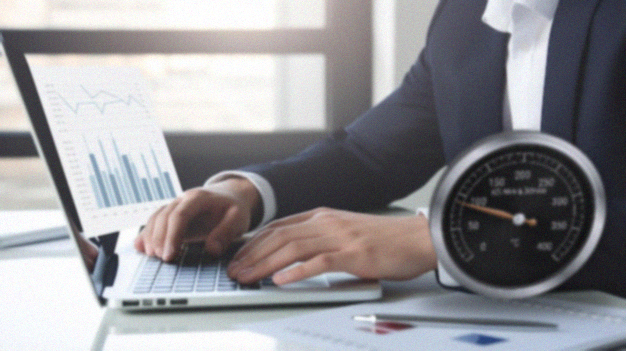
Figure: 90 °C
